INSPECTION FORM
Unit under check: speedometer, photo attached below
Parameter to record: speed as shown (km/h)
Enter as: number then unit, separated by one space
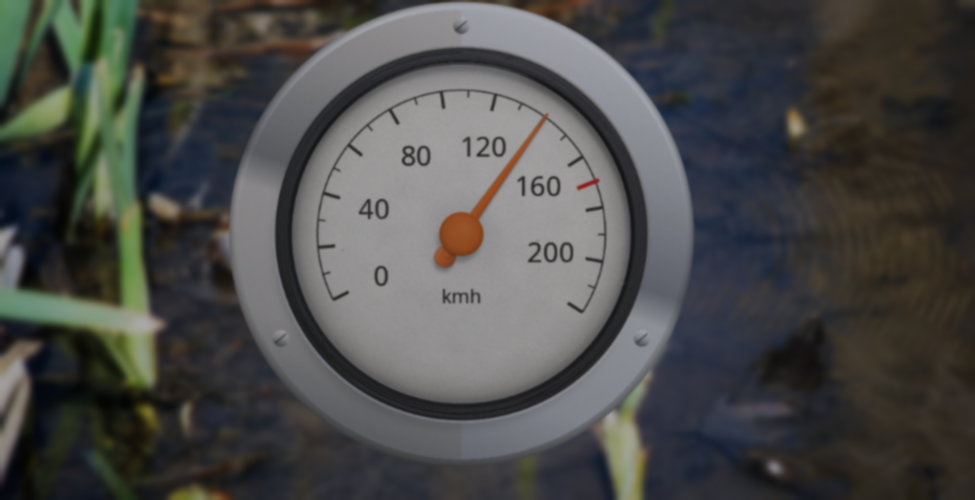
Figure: 140 km/h
